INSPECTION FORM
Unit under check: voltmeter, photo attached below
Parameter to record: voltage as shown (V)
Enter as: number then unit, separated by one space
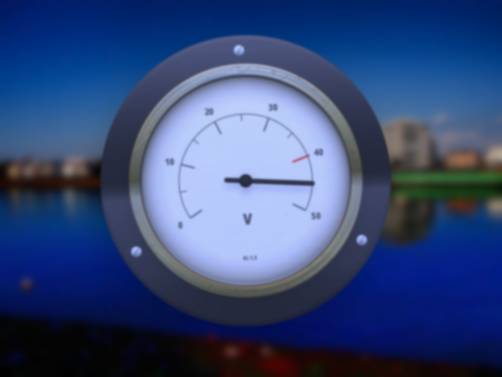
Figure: 45 V
